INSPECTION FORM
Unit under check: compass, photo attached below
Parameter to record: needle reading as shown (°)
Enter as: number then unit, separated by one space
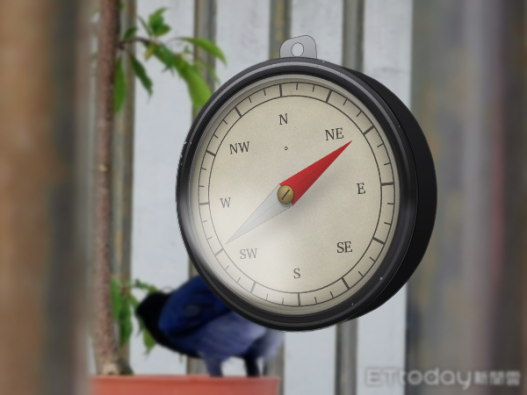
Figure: 60 °
